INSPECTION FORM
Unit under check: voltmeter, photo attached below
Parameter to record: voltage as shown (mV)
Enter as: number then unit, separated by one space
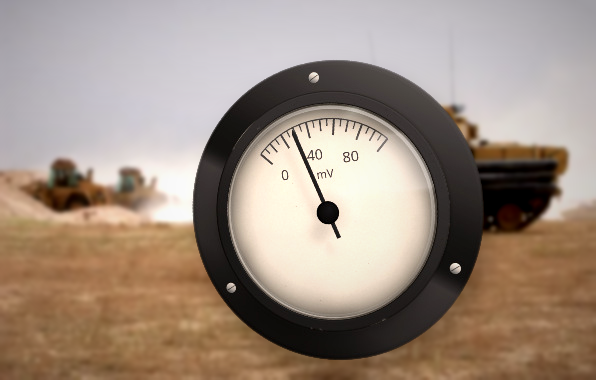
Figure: 30 mV
